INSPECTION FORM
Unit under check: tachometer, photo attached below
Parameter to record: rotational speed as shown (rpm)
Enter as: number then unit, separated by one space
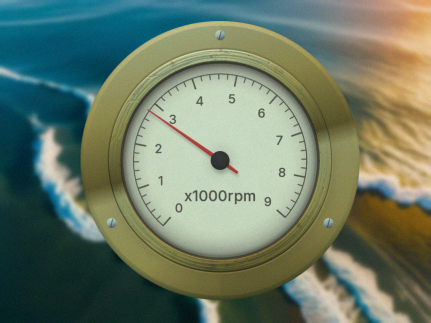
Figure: 2800 rpm
